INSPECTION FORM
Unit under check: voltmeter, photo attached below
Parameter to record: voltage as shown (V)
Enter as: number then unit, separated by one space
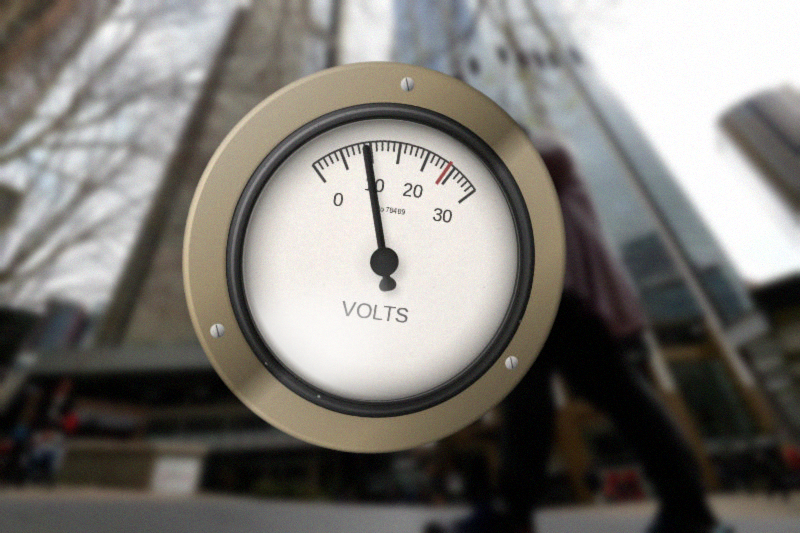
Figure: 9 V
